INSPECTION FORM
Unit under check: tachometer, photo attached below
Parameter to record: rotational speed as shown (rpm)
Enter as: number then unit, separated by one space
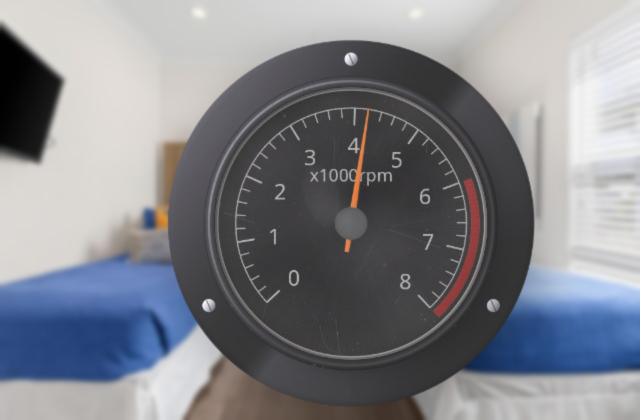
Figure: 4200 rpm
